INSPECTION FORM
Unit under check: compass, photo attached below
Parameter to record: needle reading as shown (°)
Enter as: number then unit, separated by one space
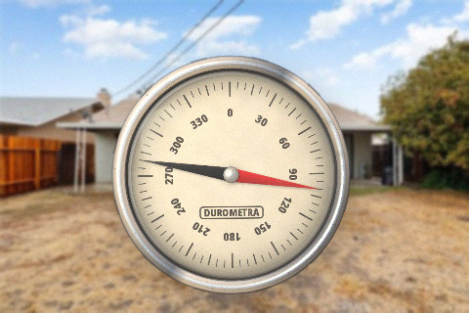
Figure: 100 °
